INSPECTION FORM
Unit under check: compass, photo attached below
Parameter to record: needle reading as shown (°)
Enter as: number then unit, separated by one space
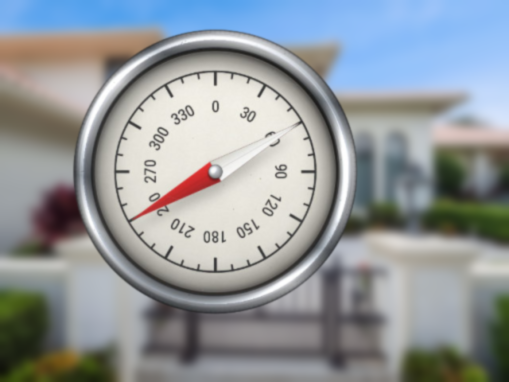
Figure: 240 °
